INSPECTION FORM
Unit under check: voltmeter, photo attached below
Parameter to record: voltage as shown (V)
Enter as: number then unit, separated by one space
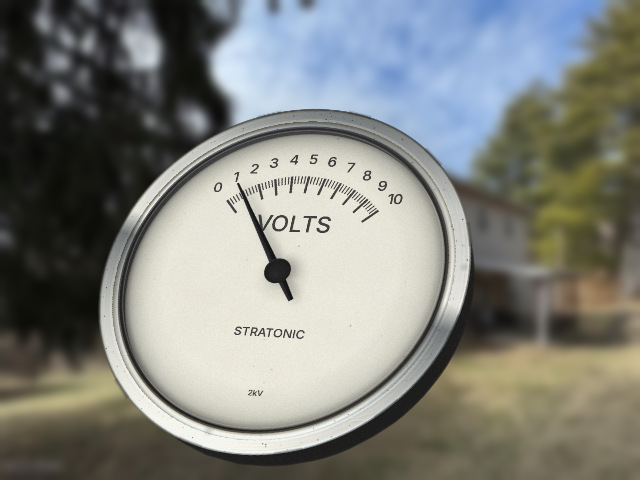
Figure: 1 V
